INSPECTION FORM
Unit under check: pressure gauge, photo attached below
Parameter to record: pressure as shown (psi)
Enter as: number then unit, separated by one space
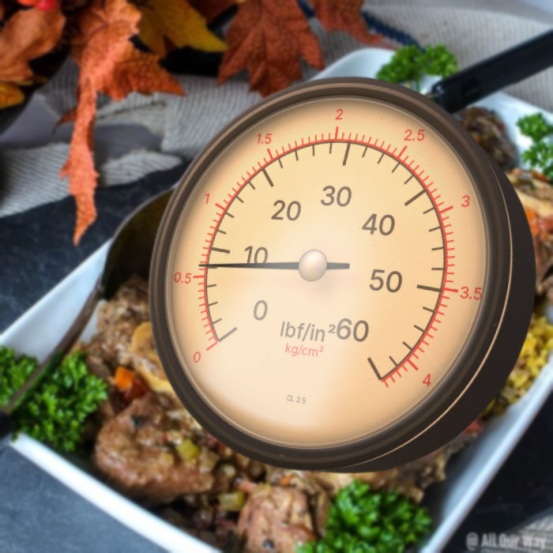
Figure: 8 psi
